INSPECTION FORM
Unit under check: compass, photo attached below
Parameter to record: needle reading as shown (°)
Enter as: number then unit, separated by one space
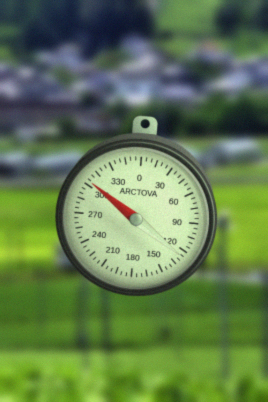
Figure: 305 °
